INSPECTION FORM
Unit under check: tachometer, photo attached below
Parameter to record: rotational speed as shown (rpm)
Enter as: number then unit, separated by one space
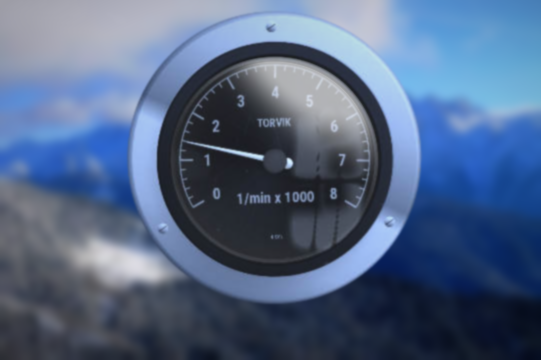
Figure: 1400 rpm
